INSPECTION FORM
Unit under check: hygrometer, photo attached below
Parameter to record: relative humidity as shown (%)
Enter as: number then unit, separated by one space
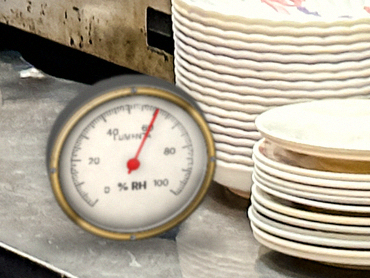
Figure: 60 %
